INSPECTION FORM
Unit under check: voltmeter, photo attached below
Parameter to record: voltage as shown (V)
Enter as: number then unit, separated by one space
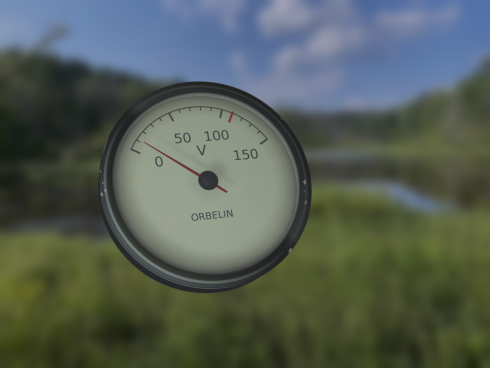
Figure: 10 V
